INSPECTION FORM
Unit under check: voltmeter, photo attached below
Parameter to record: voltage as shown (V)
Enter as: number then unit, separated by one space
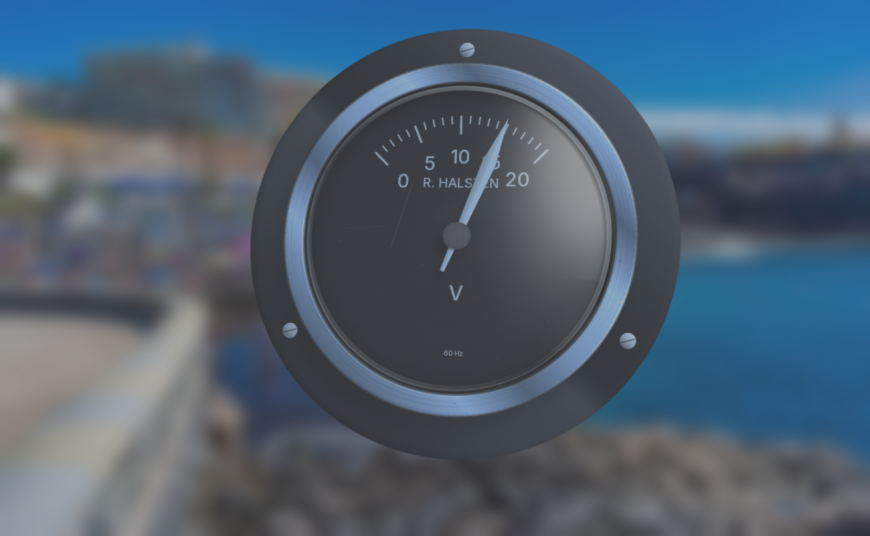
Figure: 15 V
